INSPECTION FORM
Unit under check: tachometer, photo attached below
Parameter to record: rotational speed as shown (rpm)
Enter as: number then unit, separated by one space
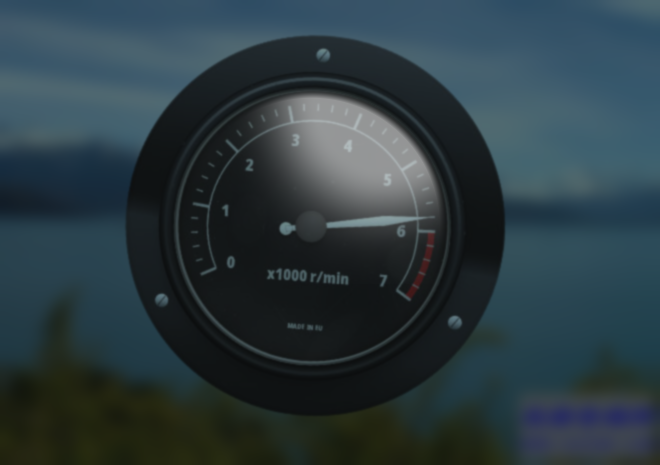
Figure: 5800 rpm
